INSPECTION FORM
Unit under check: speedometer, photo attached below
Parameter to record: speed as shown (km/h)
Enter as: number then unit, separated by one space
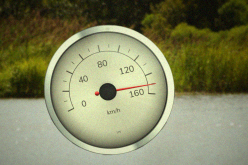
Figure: 150 km/h
